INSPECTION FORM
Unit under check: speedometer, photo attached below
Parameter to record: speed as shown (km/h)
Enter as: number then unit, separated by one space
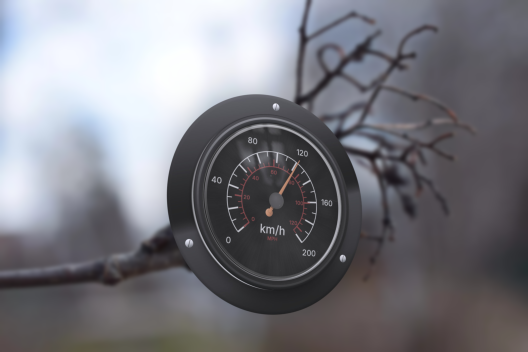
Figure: 120 km/h
